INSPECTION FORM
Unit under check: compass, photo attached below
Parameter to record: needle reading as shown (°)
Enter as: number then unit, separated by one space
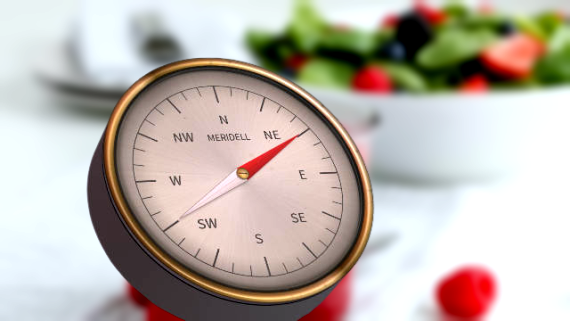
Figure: 60 °
